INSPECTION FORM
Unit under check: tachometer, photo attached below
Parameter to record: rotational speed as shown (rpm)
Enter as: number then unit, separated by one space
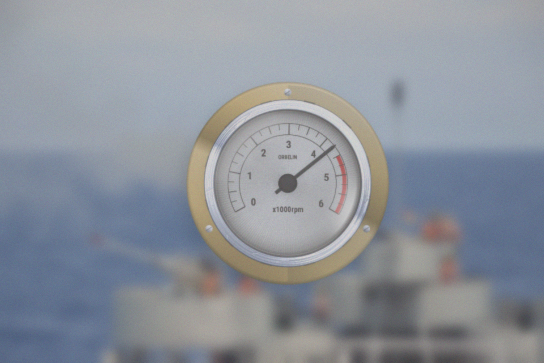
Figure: 4250 rpm
